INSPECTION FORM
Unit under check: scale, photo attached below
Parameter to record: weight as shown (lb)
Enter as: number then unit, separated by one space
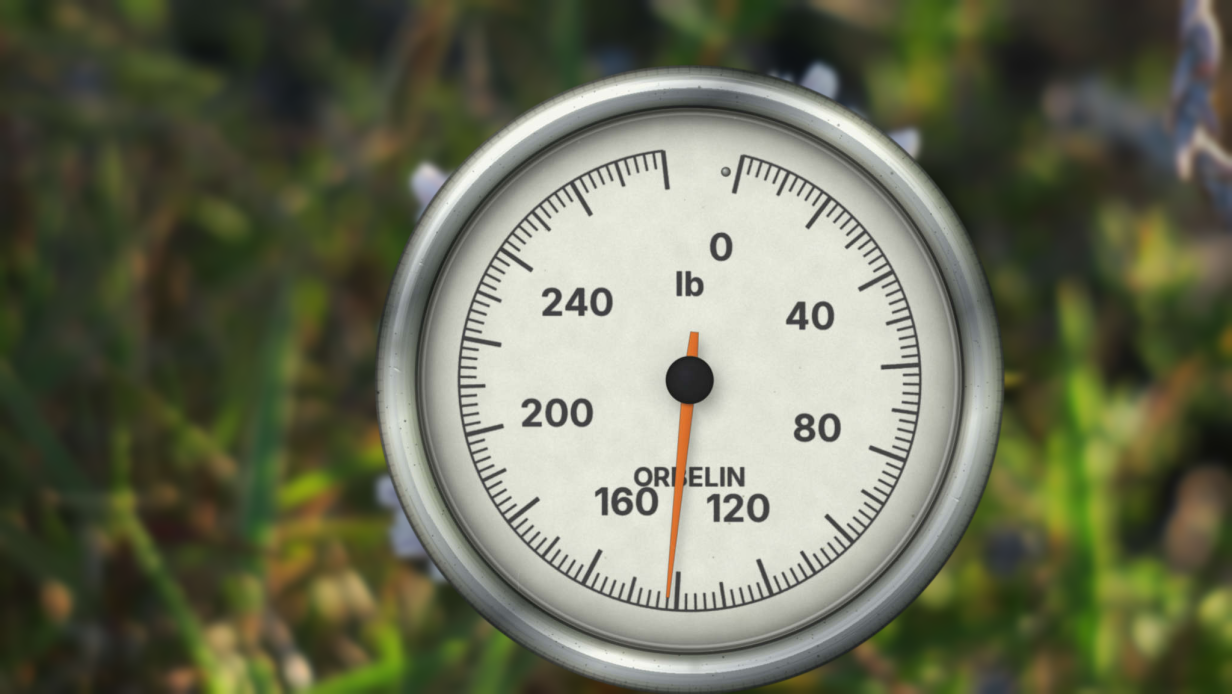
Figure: 142 lb
